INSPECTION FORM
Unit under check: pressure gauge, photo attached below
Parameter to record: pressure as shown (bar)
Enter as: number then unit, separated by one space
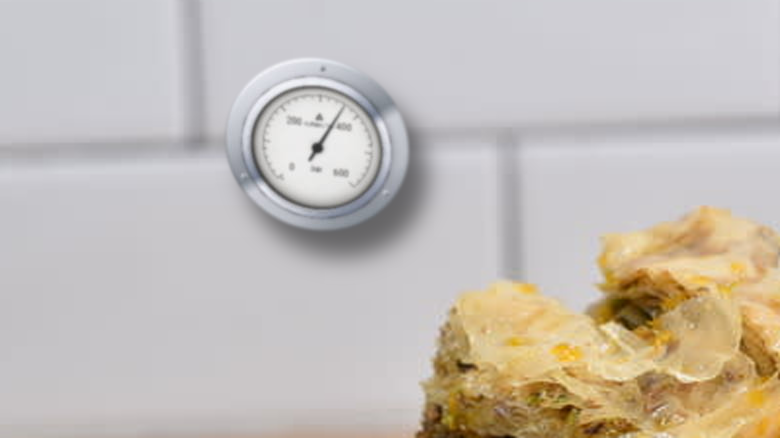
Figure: 360 bar
